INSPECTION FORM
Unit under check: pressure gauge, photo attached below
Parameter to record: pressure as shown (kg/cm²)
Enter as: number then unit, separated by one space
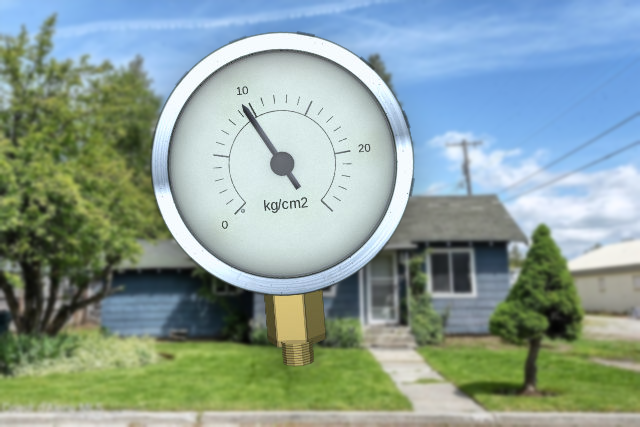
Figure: 9.5 kg/cm²
